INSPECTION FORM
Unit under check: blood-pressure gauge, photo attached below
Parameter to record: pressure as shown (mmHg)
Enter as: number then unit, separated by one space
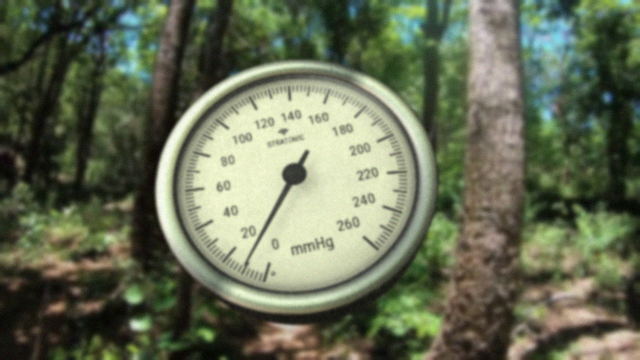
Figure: 10 mmHg
